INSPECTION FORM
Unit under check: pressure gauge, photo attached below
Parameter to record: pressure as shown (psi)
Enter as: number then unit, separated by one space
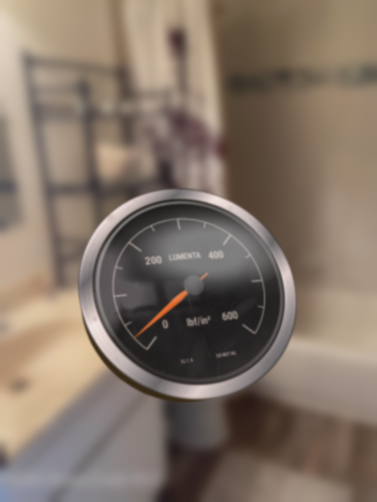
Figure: 25 psi
